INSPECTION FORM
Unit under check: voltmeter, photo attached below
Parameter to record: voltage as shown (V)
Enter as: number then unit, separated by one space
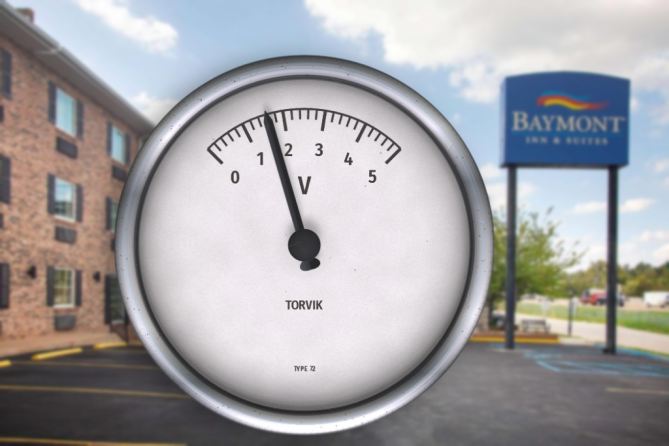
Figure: 1.6 V
